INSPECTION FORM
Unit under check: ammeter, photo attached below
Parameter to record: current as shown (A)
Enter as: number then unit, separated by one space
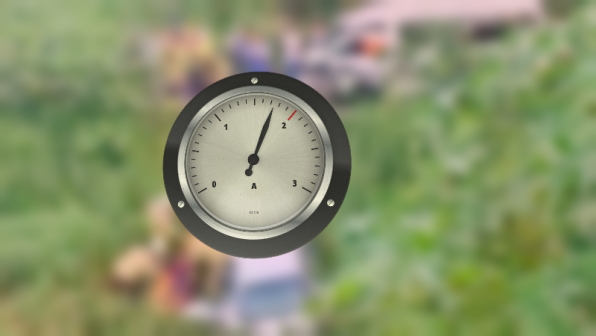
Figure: 1.75 A
